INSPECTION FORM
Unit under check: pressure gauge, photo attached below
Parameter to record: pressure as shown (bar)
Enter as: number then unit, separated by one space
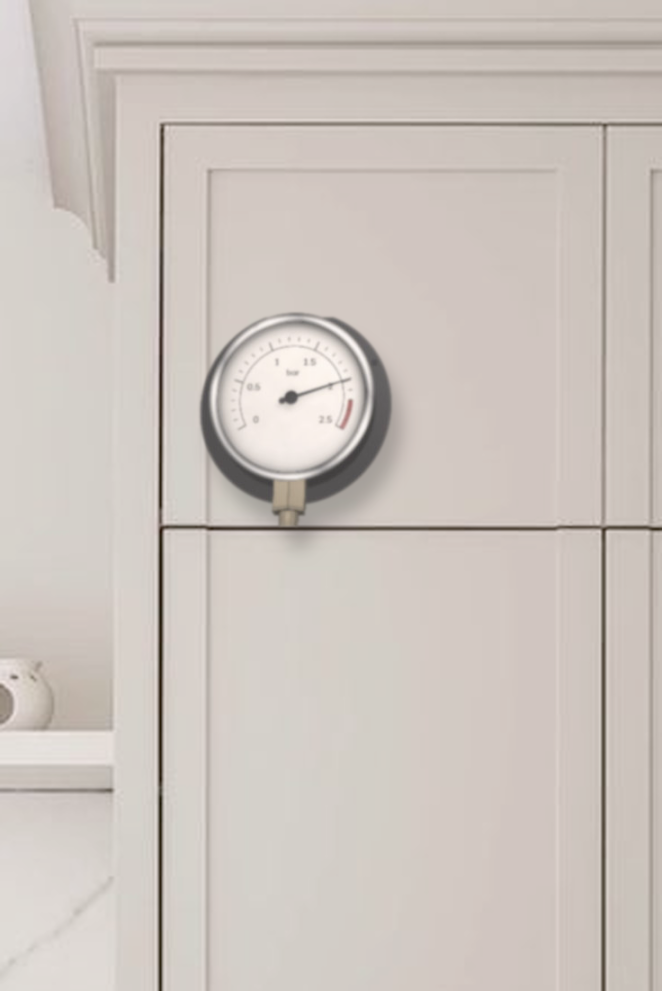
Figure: 2 bar
